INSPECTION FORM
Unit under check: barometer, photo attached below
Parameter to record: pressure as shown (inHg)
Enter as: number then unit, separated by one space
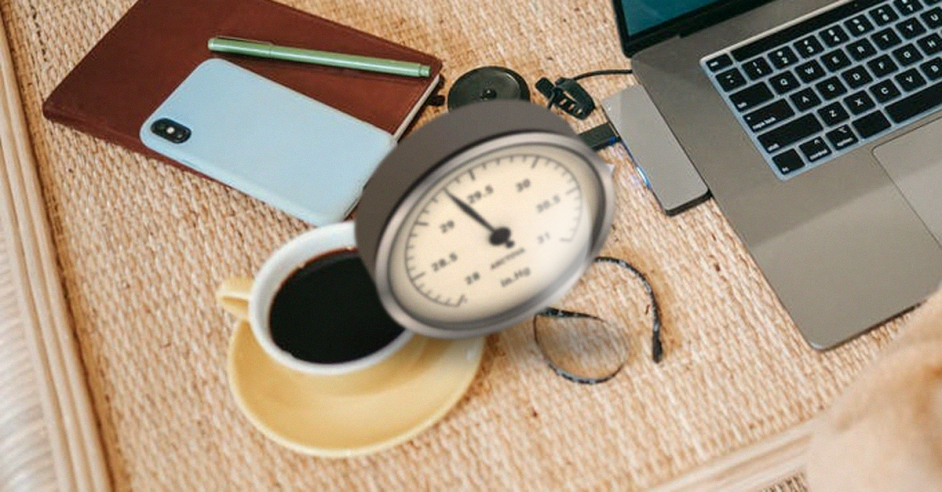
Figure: 29.3 inHg
